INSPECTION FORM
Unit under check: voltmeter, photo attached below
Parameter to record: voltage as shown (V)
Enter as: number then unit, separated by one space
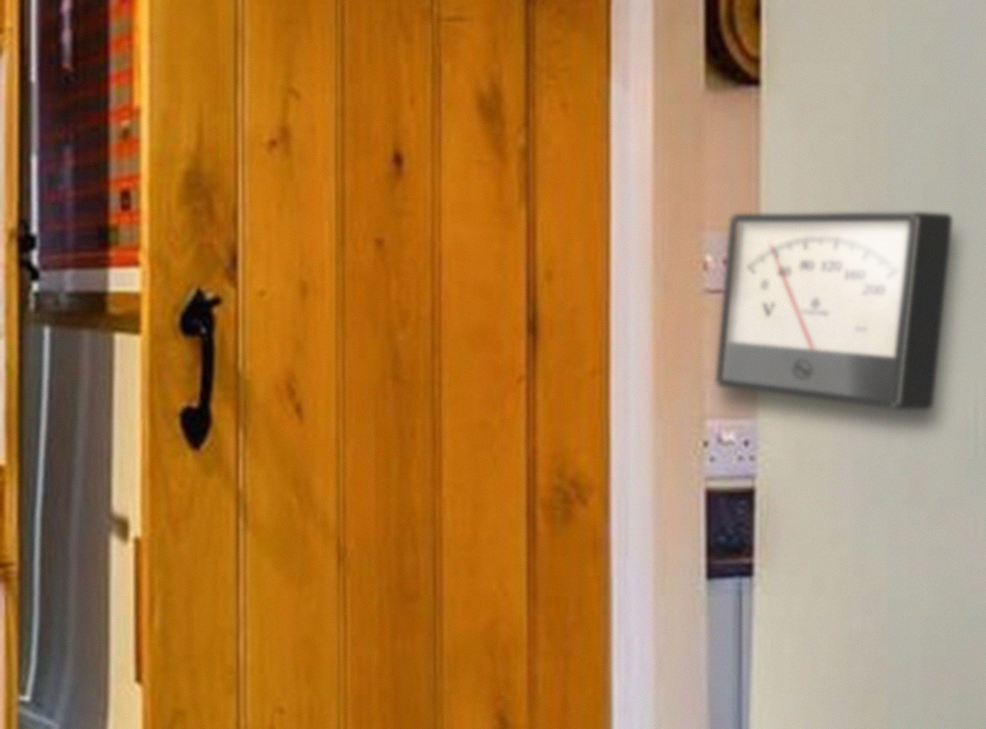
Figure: 40 V
